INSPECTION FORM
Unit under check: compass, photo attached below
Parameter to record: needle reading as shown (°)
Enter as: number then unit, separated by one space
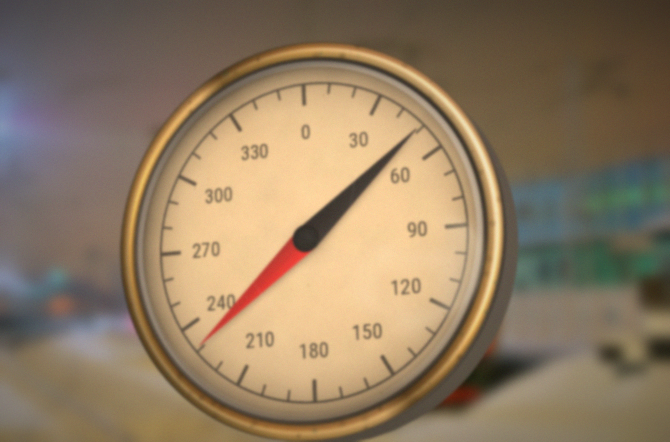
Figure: 230 °
